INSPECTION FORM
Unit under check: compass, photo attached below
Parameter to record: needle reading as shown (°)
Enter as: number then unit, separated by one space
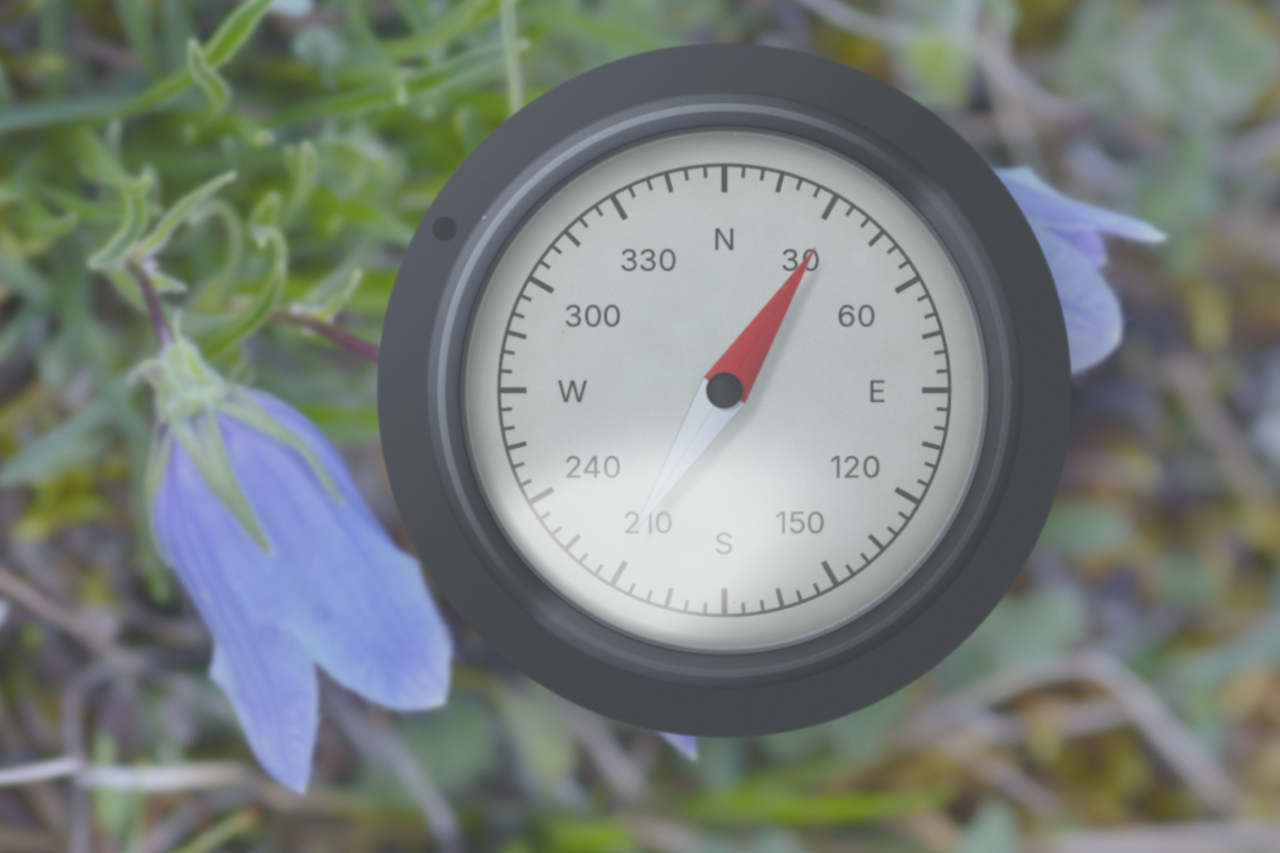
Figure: 32.5 °
